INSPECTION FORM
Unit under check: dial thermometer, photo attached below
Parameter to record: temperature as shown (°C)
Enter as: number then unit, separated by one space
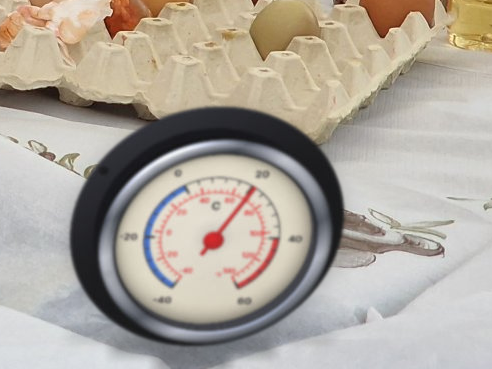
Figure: 20 °C
